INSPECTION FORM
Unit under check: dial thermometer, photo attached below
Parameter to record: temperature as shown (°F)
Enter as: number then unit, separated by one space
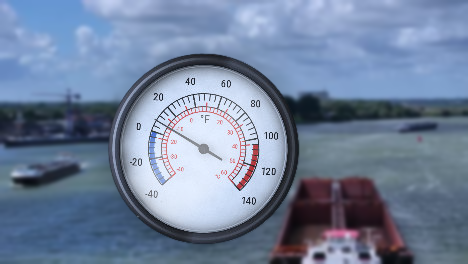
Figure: 8 °F
